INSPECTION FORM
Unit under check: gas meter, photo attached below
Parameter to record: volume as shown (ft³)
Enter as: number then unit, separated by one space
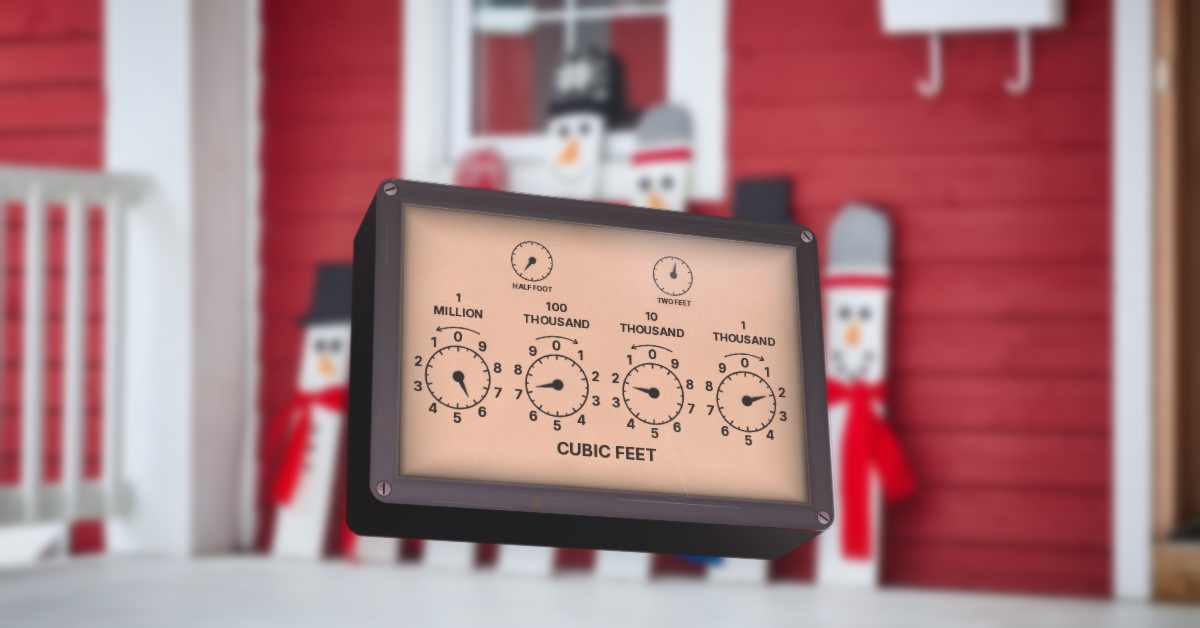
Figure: 572200 ft³
